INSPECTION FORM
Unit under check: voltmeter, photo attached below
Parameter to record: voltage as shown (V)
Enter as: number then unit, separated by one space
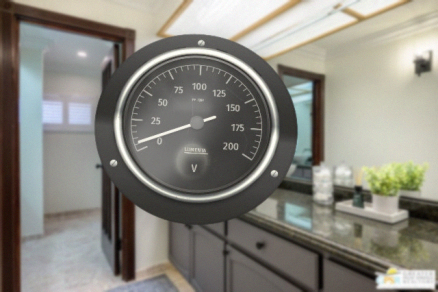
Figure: 5 V
